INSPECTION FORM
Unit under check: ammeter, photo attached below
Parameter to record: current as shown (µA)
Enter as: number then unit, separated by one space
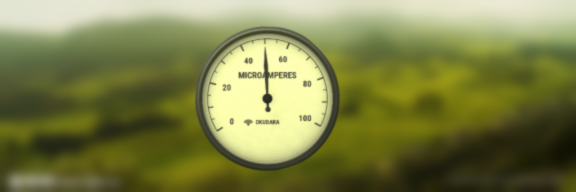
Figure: 50 µA
